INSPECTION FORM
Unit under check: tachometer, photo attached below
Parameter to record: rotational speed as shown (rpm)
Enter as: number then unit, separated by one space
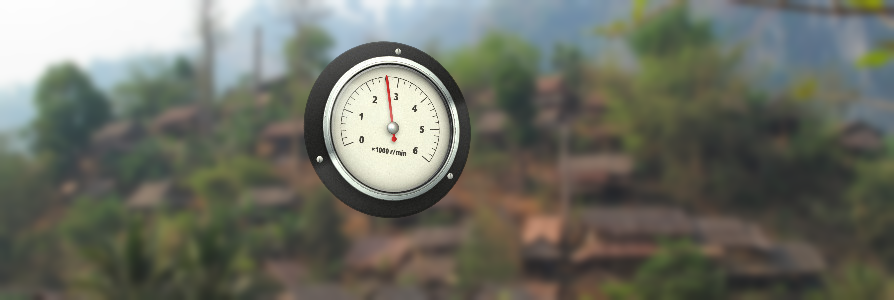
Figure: 2600 rpm
